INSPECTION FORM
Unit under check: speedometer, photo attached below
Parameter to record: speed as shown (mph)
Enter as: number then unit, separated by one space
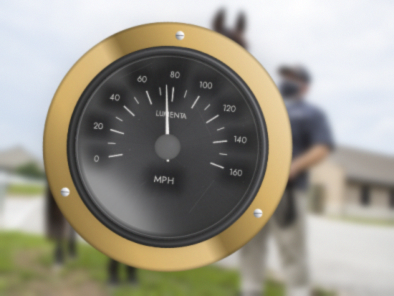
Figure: 75 mph
